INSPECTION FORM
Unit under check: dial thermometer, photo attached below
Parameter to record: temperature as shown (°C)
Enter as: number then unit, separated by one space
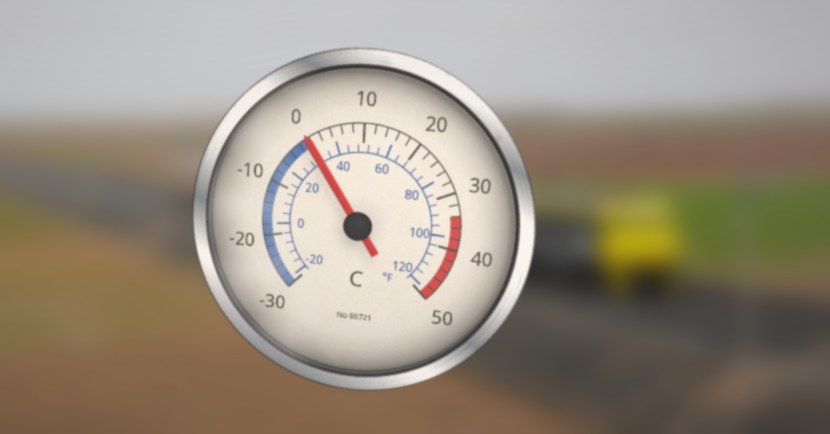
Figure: 0 °C
